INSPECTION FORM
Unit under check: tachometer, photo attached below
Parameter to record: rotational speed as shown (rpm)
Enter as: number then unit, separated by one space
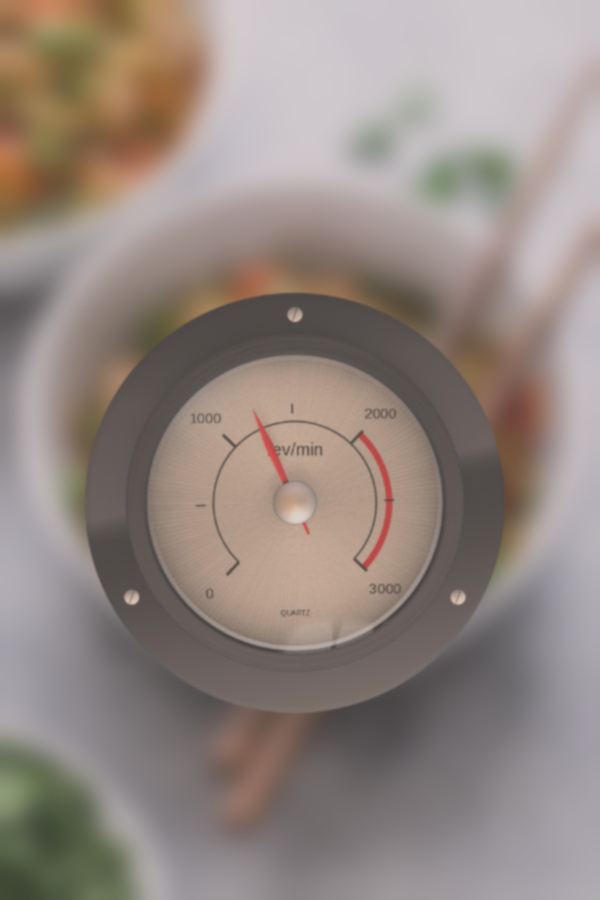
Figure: 1250 rpm
